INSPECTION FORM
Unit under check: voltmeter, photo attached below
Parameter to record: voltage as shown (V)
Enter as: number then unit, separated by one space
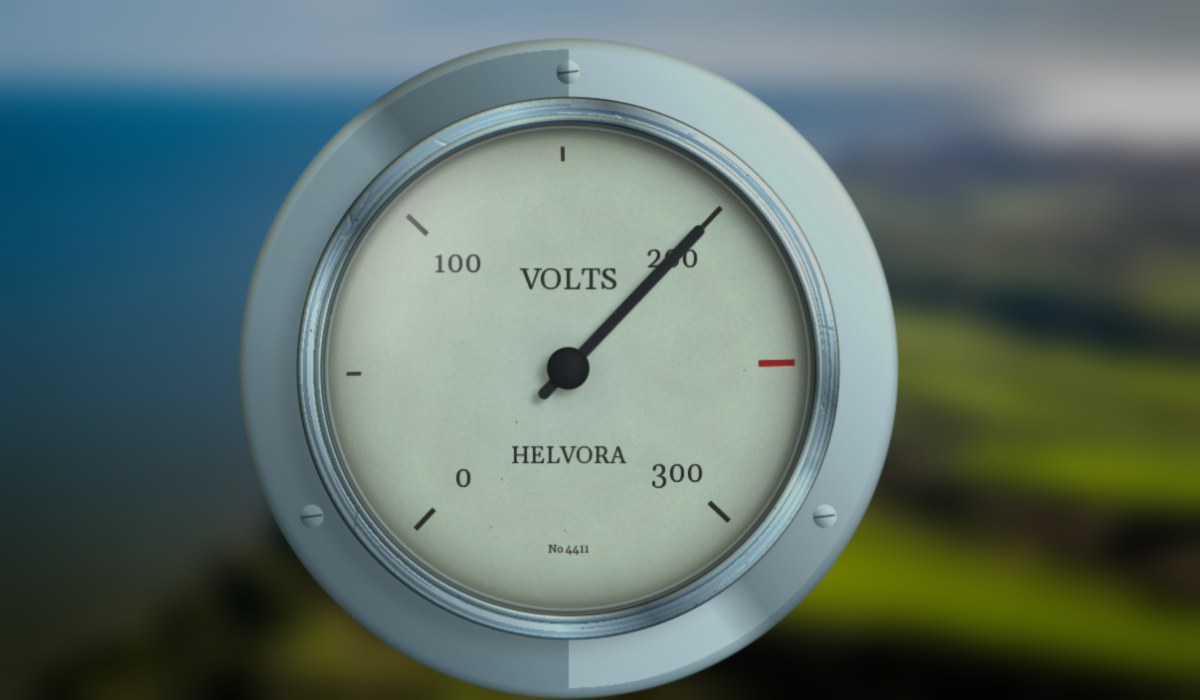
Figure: 200 V
